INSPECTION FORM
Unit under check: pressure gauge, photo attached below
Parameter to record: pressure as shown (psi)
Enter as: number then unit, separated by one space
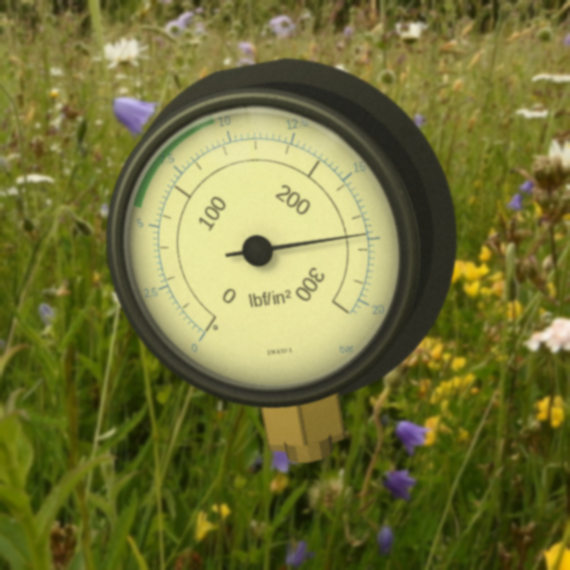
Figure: 250 psi
